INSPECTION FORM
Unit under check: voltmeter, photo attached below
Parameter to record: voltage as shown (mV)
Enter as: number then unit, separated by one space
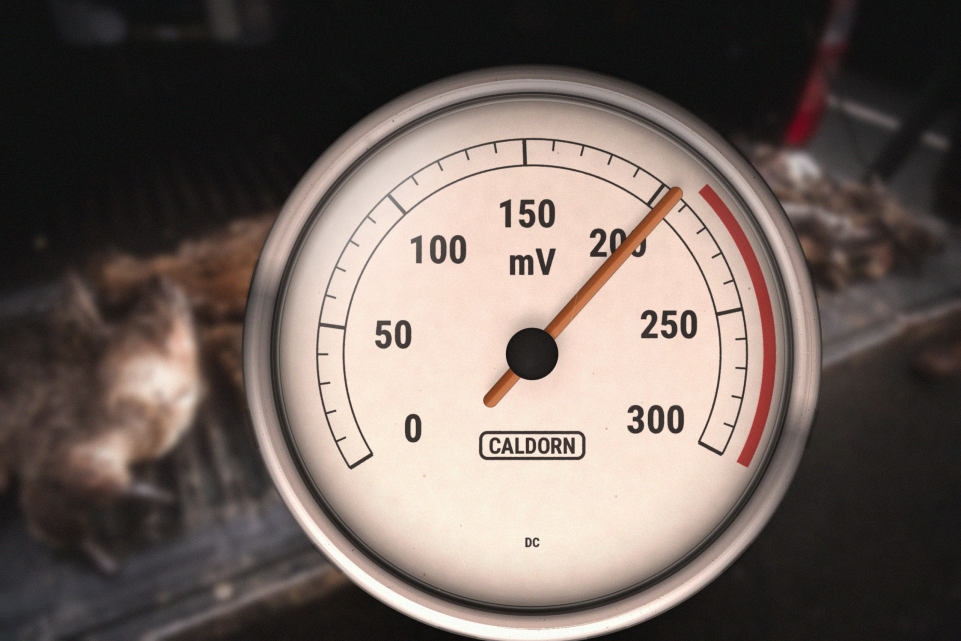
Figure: 205 mV
